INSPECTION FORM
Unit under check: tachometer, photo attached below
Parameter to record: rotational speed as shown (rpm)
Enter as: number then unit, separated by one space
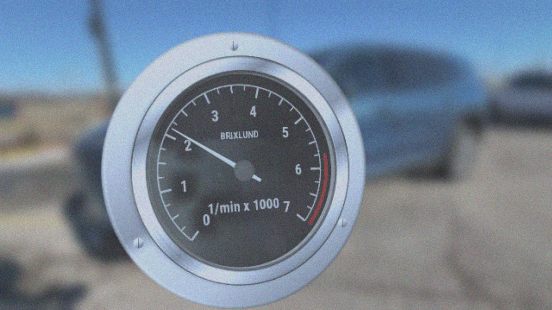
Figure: 2125 rpm
